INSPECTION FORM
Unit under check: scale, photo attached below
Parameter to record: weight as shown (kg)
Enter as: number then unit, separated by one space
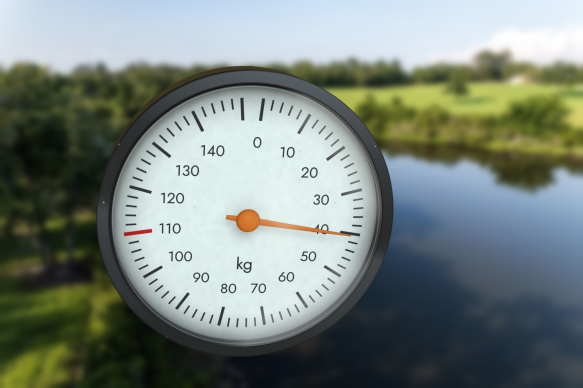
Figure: 40 kg
